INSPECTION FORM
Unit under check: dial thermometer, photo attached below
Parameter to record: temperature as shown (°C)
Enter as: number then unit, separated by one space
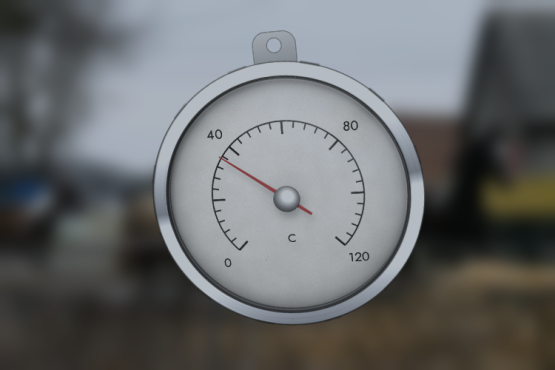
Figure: 36 °C
